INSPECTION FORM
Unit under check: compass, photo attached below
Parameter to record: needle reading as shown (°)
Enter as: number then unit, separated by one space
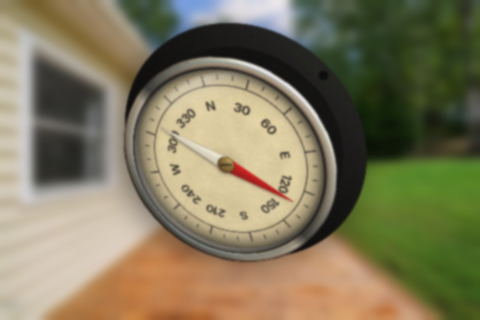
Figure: 130 °
